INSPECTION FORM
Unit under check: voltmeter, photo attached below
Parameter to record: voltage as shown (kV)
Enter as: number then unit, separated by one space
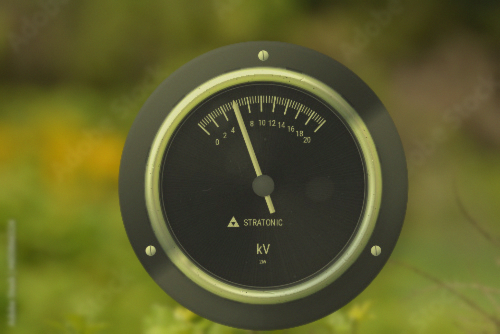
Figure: 6 kV
